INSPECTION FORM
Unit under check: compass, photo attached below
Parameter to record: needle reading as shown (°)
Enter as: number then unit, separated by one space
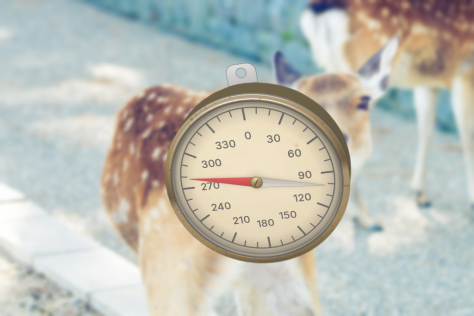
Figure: 280 °
